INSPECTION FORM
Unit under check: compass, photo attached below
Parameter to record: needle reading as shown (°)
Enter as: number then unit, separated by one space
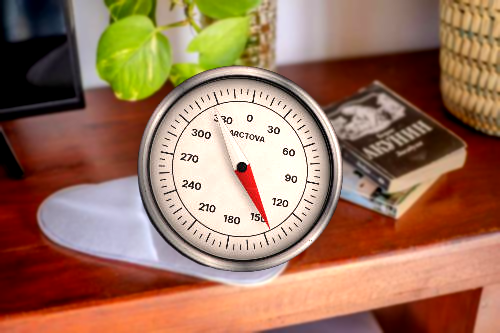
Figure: 145 °
